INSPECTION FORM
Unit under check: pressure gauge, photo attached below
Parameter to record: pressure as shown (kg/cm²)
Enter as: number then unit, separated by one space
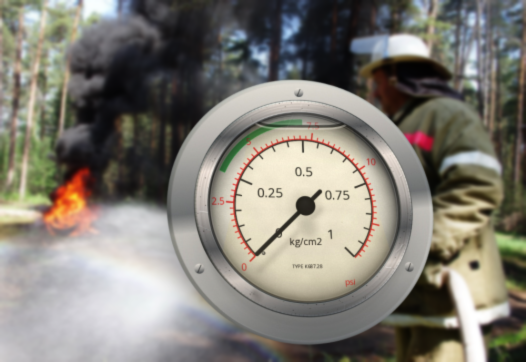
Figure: 0 kg/cm²
